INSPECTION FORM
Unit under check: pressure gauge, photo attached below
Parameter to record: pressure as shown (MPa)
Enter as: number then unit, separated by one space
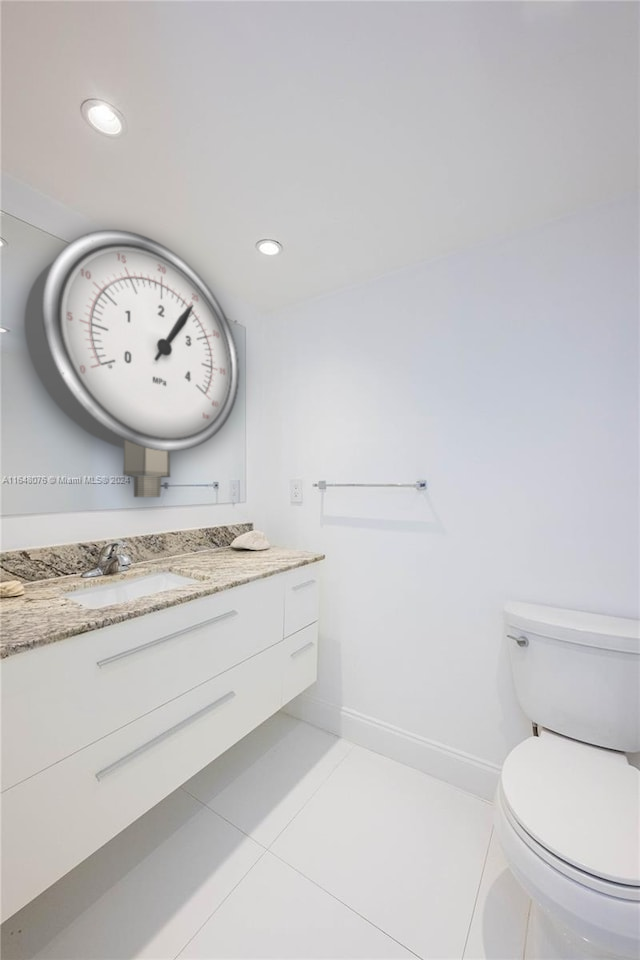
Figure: 2.5 MPa
